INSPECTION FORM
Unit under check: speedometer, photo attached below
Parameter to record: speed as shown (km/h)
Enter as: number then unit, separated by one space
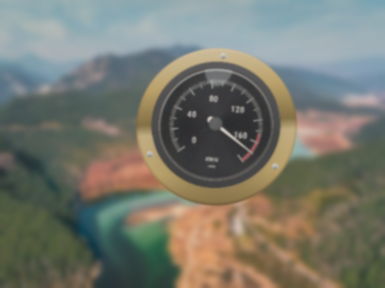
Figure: 170 km/h
